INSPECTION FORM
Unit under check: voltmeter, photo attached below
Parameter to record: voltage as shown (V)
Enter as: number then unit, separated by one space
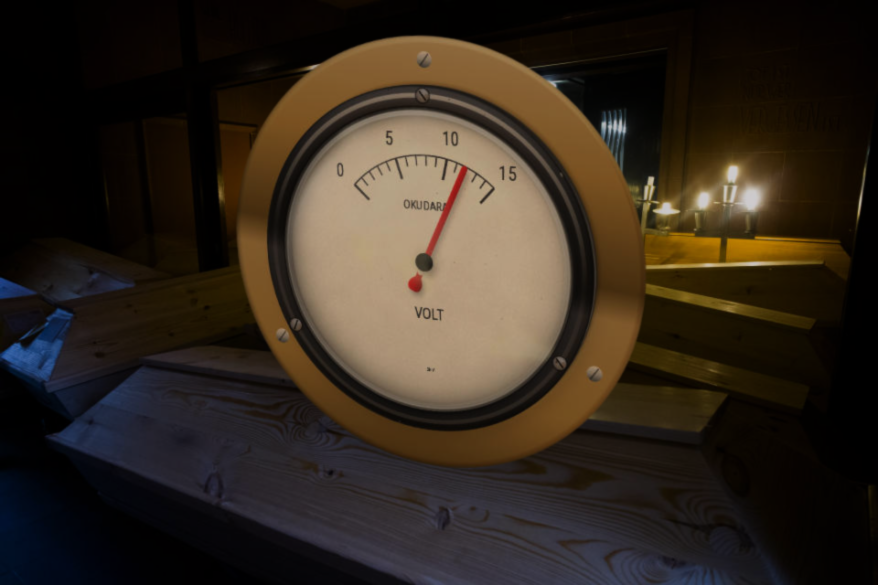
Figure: 12 V
